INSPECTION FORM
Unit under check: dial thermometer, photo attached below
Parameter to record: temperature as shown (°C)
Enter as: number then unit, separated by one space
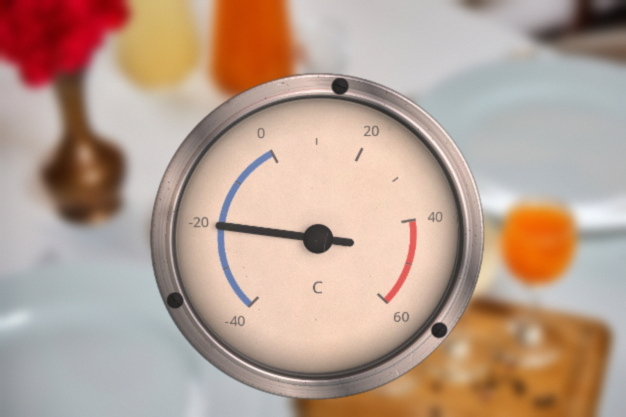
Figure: -20 °C
